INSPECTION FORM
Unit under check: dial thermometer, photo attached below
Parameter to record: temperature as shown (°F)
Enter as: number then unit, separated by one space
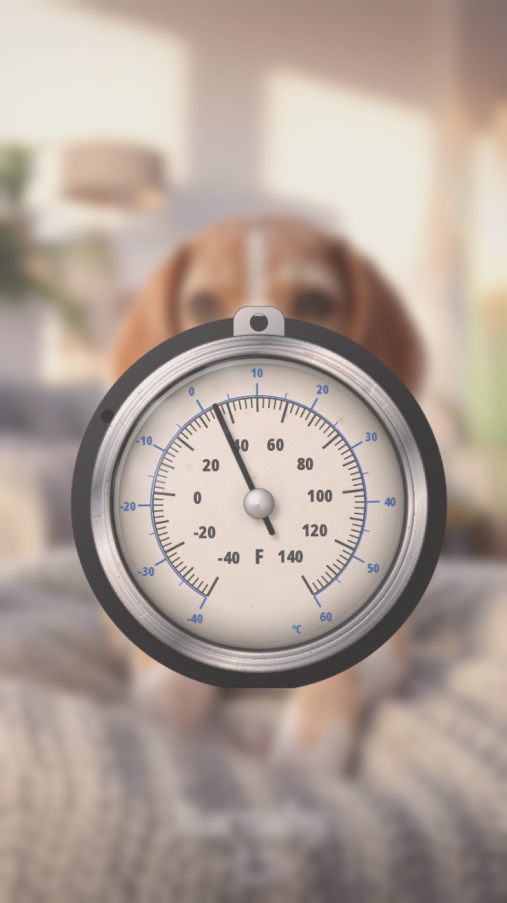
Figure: 36 °F
